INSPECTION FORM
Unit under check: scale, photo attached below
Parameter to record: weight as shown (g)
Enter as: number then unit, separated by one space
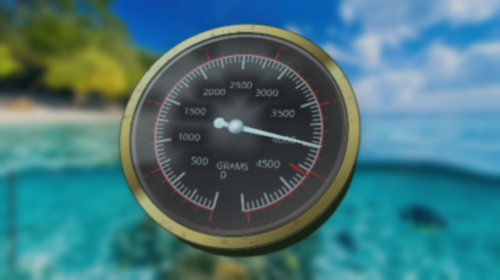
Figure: 4000 g
